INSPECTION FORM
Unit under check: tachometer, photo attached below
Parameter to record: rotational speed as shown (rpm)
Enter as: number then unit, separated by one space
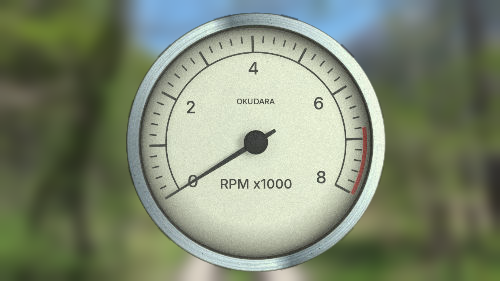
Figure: 0 rpm
